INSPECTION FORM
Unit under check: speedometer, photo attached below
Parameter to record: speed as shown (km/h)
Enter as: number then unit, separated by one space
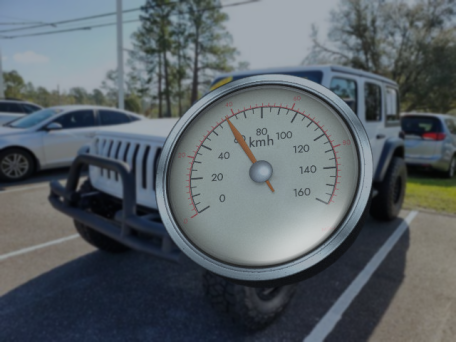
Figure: 60 km/h
